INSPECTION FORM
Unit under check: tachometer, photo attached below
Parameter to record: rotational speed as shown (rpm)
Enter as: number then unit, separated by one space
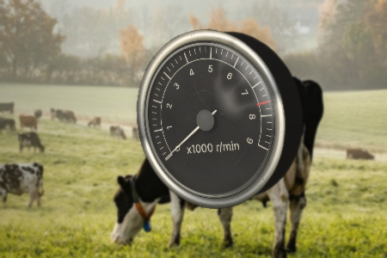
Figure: 0 rpm
